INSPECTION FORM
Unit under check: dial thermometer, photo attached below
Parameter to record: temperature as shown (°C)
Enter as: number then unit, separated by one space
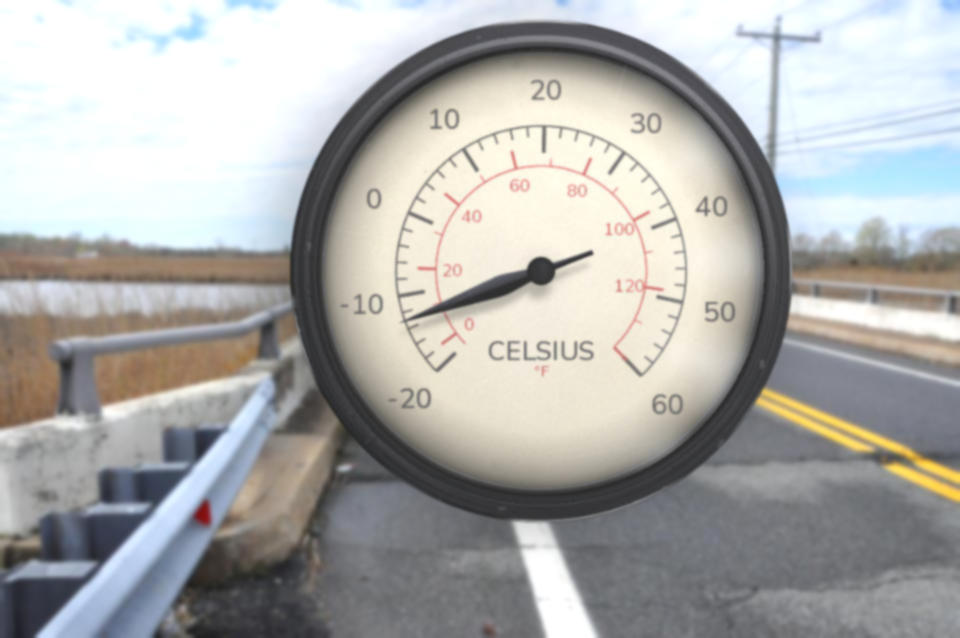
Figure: -13 °C
